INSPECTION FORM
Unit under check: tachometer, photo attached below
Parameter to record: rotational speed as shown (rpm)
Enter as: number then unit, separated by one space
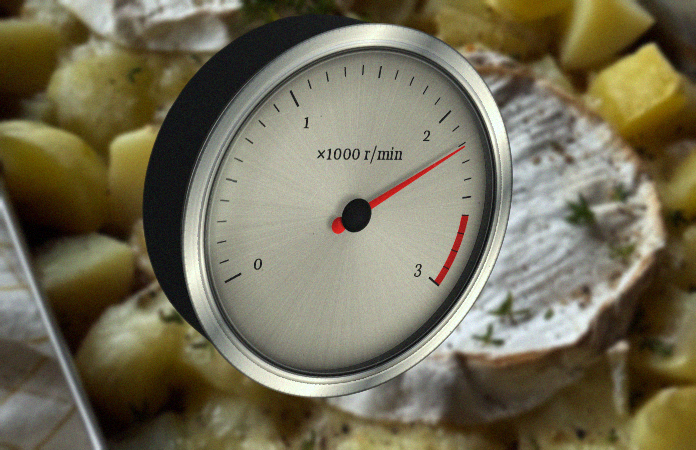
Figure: 2200 rpm
